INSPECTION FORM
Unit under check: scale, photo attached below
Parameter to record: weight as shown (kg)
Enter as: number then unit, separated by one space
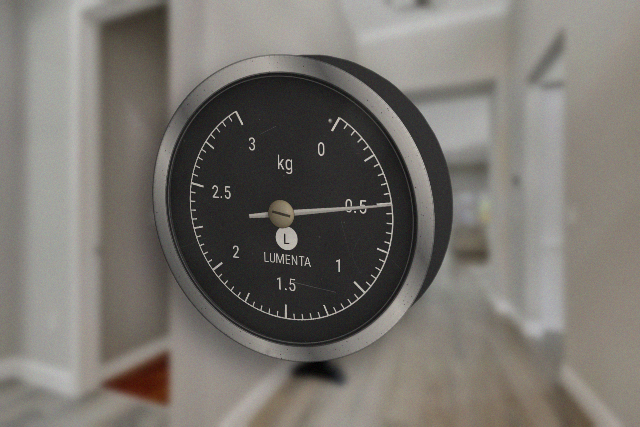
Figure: 0.5 kg
